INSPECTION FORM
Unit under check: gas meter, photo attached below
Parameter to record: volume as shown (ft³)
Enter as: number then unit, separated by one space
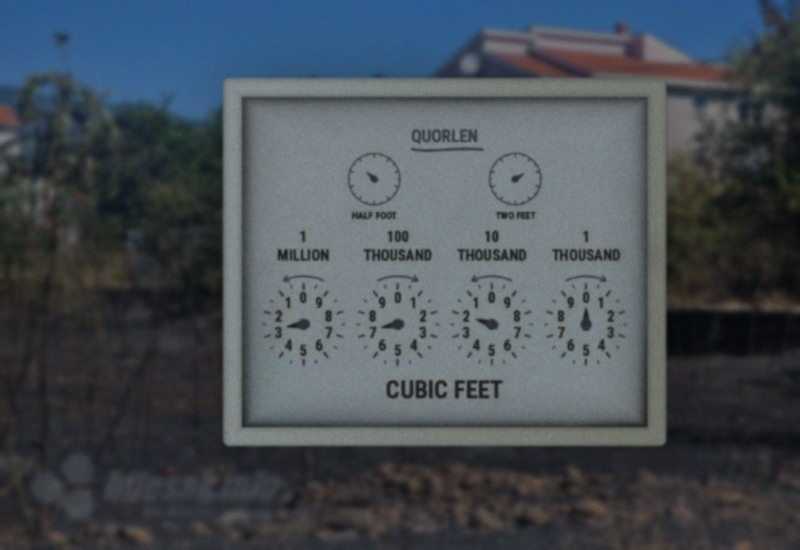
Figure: 272000 ft³
